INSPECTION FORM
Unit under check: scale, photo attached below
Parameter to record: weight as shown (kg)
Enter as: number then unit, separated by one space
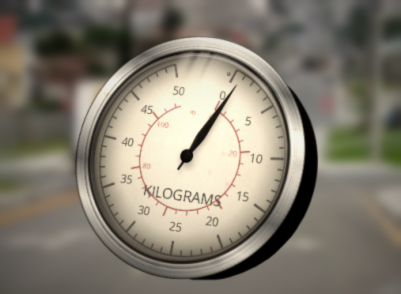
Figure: 1 kg
